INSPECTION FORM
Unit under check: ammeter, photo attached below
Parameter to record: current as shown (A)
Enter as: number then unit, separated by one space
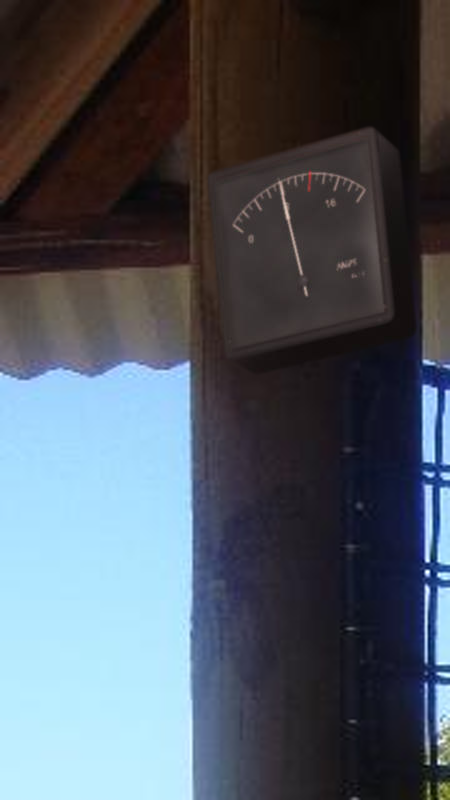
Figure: 8 A
